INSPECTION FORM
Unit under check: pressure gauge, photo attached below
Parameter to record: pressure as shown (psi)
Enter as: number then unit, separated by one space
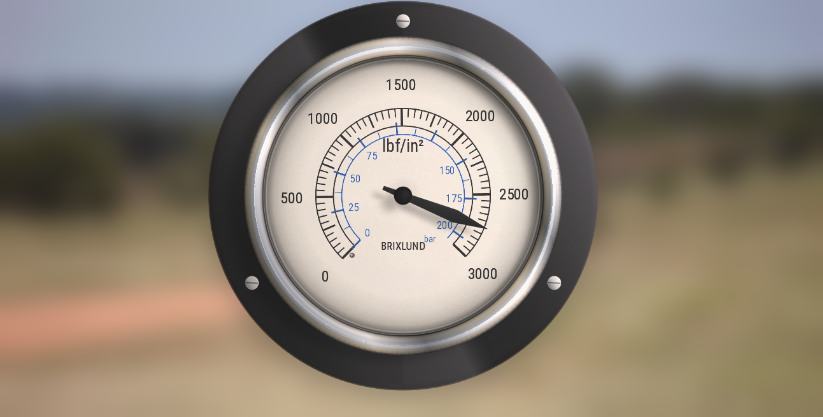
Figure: 2750 psi
